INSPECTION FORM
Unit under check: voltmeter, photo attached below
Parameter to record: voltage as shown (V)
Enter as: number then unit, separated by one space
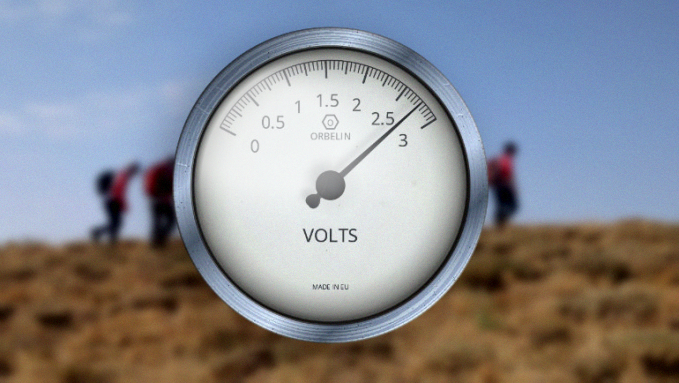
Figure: 2.75 V
